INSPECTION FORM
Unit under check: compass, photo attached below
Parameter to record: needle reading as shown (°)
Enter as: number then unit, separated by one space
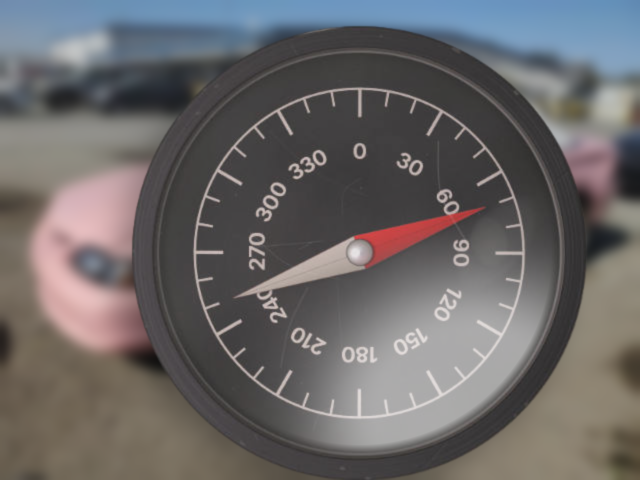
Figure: 70 °
